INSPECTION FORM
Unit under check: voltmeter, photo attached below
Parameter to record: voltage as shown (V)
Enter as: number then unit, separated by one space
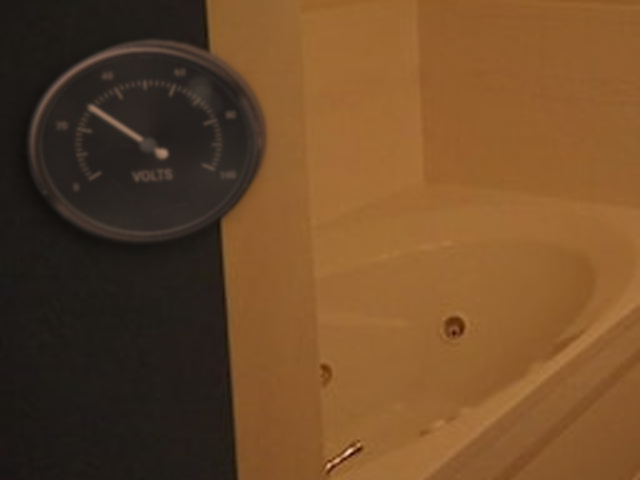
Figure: 30 V
